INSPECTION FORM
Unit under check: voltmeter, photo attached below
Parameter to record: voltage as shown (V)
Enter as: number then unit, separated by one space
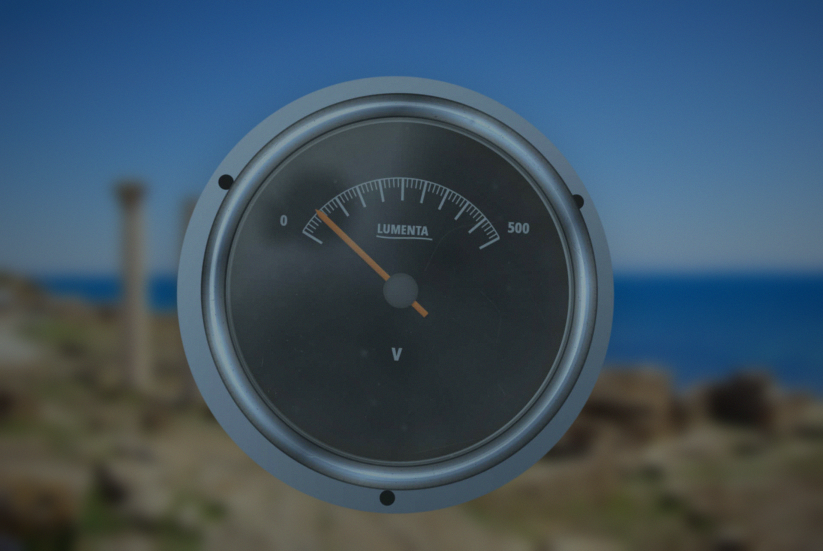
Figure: 50 V
